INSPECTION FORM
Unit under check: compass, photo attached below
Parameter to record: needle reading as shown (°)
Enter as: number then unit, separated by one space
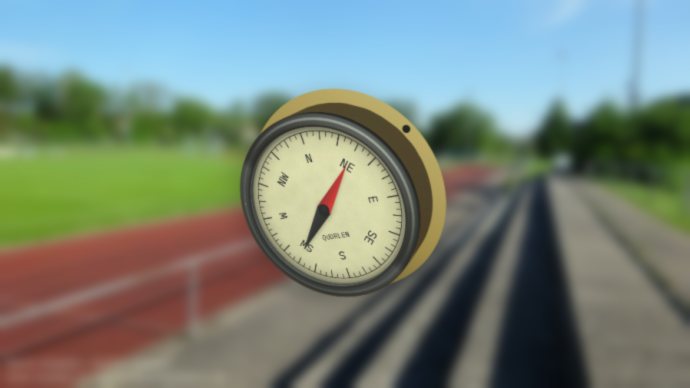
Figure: 45 °
